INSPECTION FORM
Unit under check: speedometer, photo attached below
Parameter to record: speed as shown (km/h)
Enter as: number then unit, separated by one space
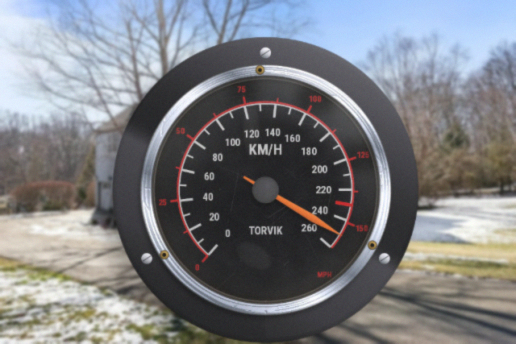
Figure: 250 km/h
